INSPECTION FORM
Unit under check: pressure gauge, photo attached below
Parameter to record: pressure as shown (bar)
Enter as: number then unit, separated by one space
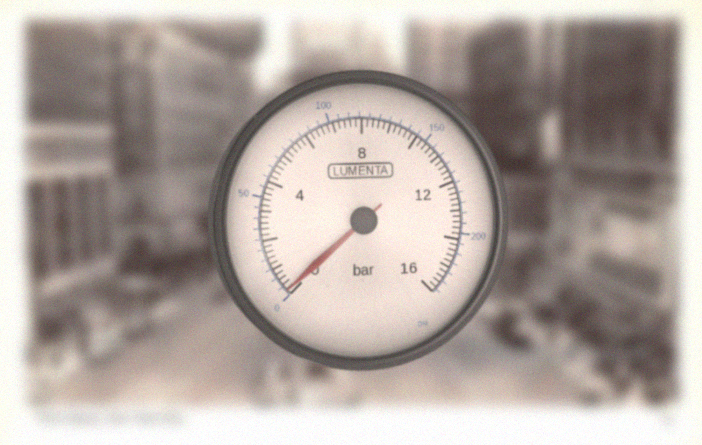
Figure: 0.2 bar
